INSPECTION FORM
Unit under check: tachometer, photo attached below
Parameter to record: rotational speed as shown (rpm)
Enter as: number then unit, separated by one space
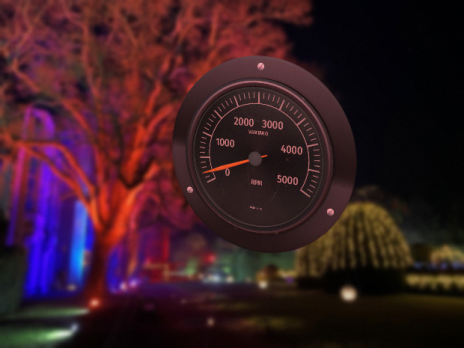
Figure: 200 rpm
